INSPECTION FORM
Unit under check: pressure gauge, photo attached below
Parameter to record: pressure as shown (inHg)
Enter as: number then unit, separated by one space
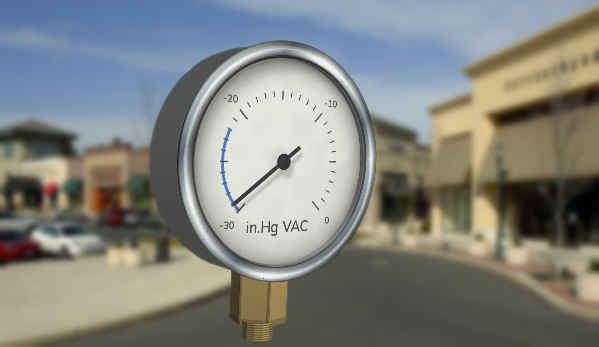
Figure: -29 inHg
